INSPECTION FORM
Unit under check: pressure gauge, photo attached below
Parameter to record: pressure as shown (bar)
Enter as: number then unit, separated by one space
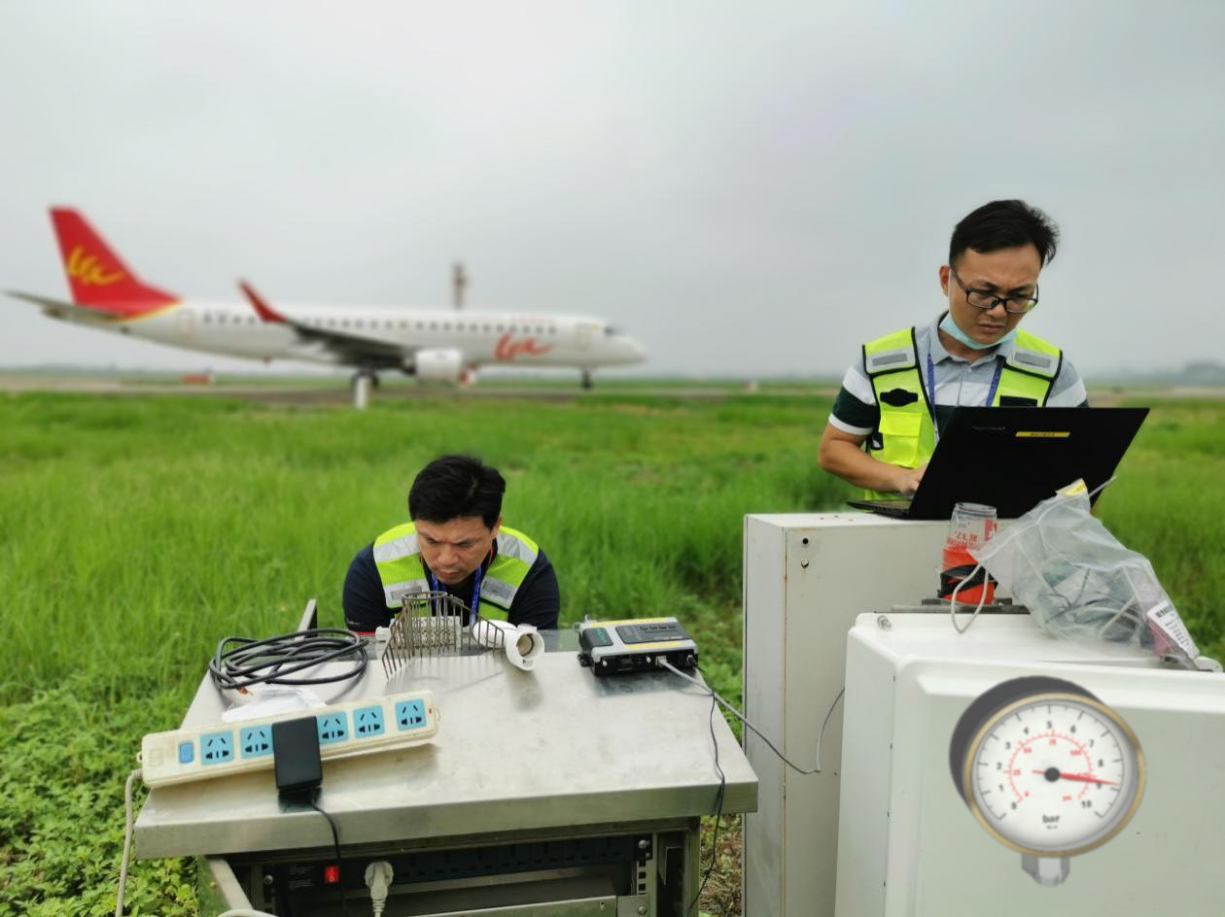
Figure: 8.75 bar
